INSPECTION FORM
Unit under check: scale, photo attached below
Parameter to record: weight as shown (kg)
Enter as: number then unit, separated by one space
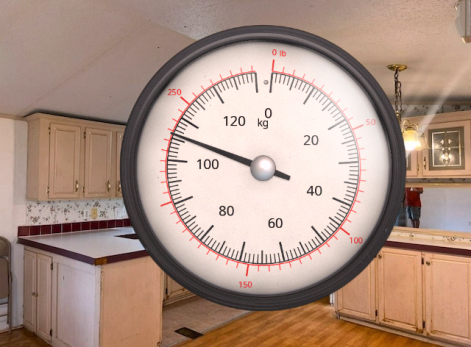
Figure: 106 kg
